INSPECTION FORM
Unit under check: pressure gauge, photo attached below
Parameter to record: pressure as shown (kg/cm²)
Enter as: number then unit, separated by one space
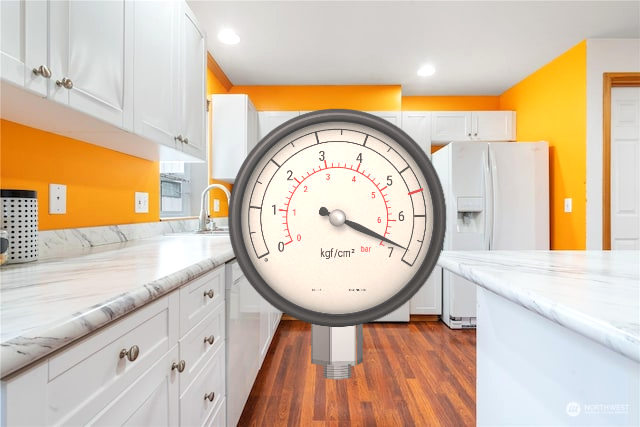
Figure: 6.75 kg/cm²
